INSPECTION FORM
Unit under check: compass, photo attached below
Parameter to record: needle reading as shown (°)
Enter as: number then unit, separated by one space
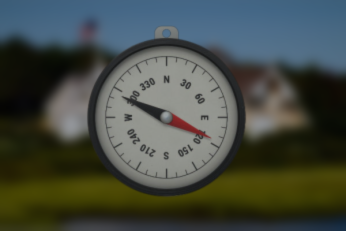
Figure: 115 °
